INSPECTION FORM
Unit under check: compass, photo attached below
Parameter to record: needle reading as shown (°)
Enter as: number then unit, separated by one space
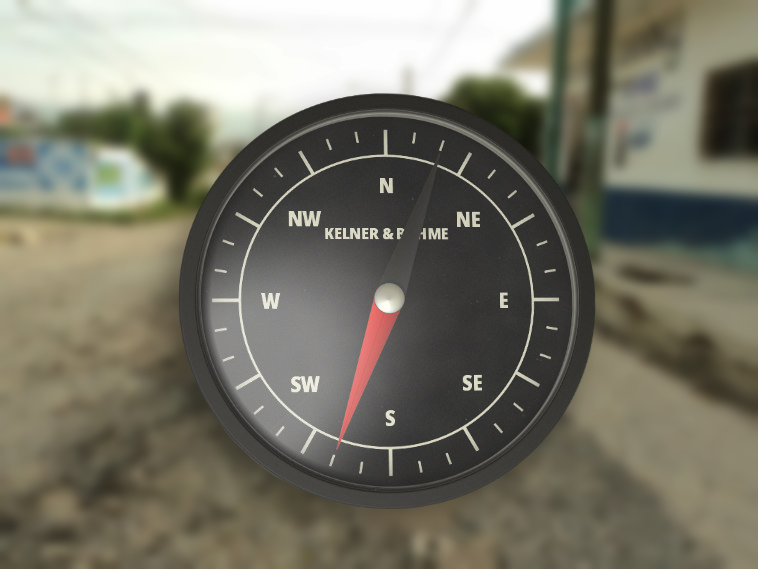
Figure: 200 °
